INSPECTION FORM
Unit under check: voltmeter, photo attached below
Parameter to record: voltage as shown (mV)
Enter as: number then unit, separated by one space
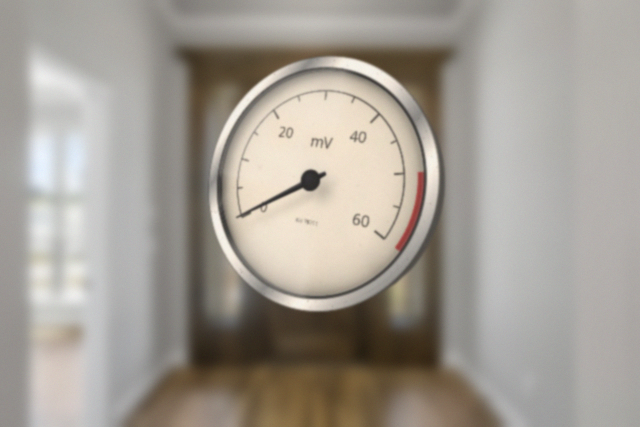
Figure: 0 mV
